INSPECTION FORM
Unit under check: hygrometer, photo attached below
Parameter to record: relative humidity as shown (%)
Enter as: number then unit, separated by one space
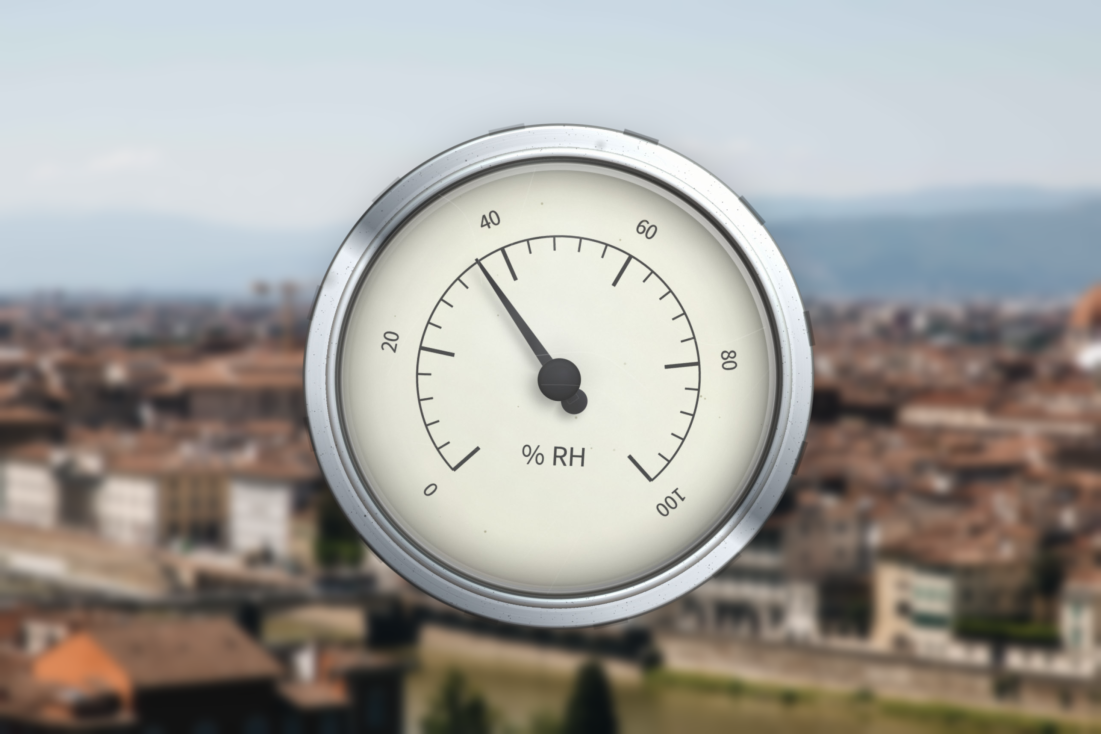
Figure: 36 %
